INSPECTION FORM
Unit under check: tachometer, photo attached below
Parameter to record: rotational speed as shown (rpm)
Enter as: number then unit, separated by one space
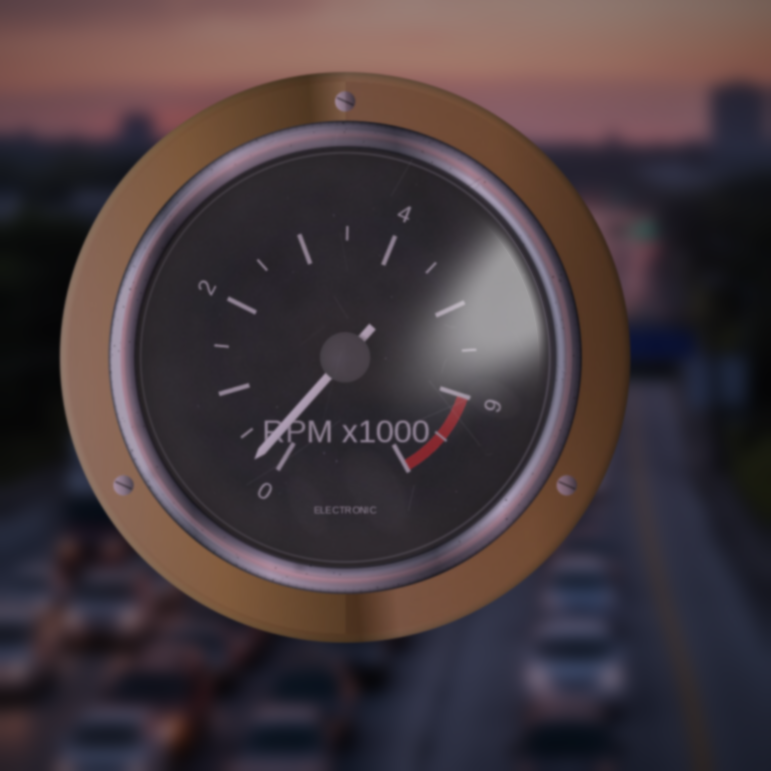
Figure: 250 rpm
